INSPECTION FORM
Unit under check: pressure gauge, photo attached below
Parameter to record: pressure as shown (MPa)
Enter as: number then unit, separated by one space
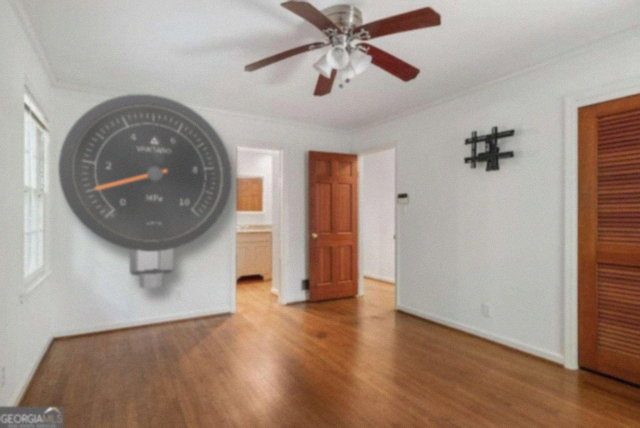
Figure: 1 MPa
